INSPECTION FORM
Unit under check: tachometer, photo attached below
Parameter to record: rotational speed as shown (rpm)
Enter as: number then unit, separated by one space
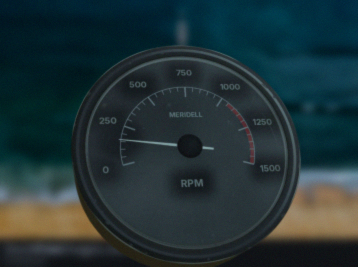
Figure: 150 rpm
